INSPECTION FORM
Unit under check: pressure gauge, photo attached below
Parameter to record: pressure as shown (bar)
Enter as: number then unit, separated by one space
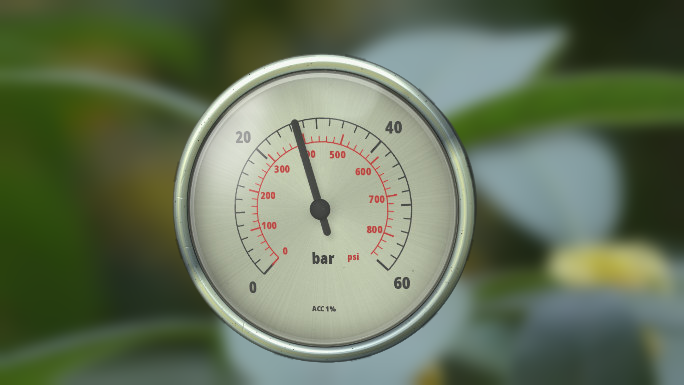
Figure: 27 bar
